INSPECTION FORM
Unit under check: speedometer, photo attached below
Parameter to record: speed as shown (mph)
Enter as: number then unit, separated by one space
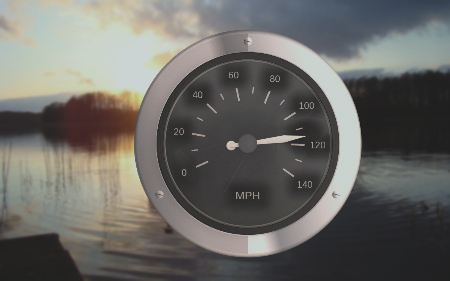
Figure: 115 mph
